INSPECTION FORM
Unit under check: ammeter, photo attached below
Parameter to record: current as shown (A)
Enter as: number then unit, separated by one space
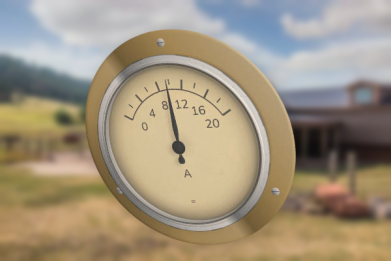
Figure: 10 A
